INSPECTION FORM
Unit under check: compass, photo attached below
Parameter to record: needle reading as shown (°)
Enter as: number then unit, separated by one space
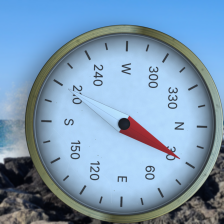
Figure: 30 °
